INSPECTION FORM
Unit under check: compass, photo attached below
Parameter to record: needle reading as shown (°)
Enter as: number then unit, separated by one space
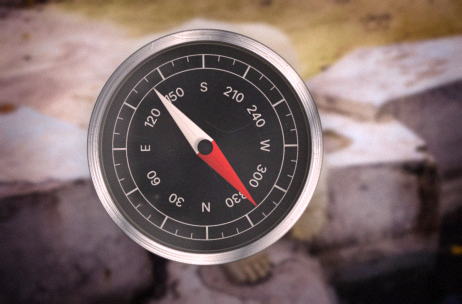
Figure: 320 °
